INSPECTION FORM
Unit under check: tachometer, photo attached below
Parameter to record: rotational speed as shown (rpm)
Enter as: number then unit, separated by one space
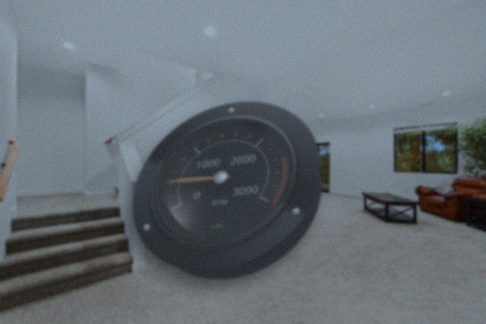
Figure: 400 rpm
